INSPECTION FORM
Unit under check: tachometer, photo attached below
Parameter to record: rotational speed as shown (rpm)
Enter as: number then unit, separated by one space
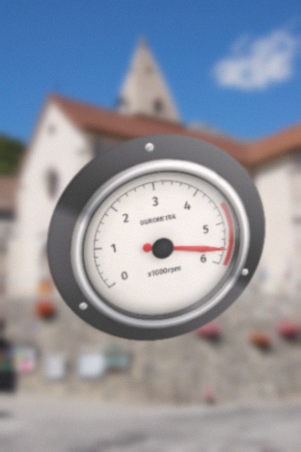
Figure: 5600 rpm
